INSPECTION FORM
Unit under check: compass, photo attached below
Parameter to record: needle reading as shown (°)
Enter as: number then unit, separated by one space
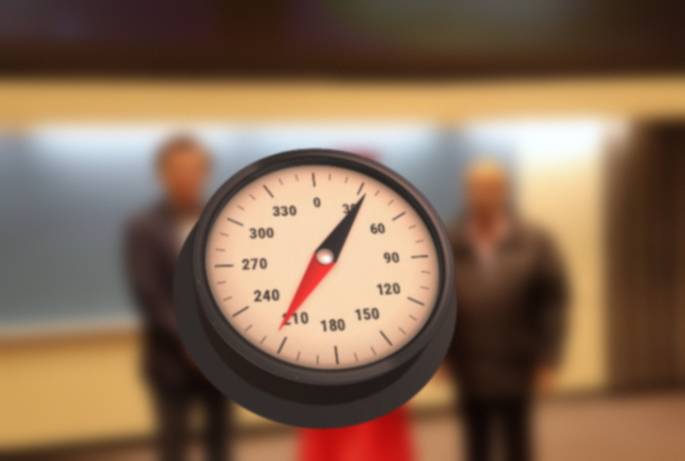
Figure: 215 °
